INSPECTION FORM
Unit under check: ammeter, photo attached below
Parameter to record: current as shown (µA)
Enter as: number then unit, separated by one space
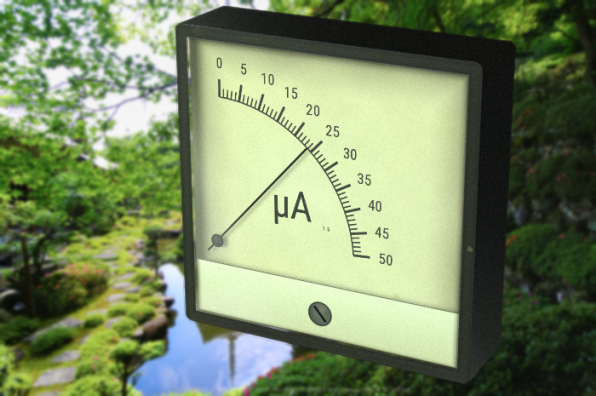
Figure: 24 µA
